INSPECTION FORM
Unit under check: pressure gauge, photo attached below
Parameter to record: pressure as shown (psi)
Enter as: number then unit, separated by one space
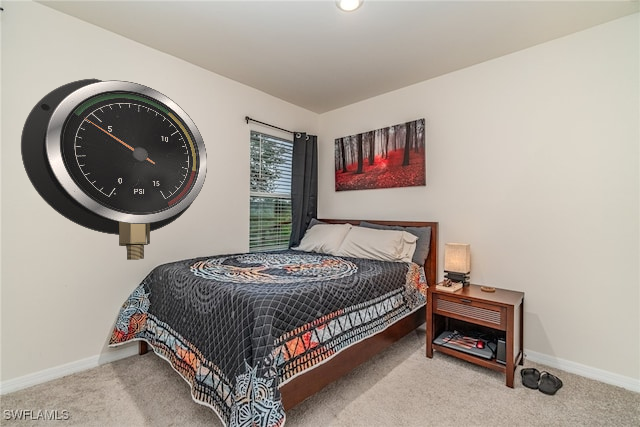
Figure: 4.5 psi
